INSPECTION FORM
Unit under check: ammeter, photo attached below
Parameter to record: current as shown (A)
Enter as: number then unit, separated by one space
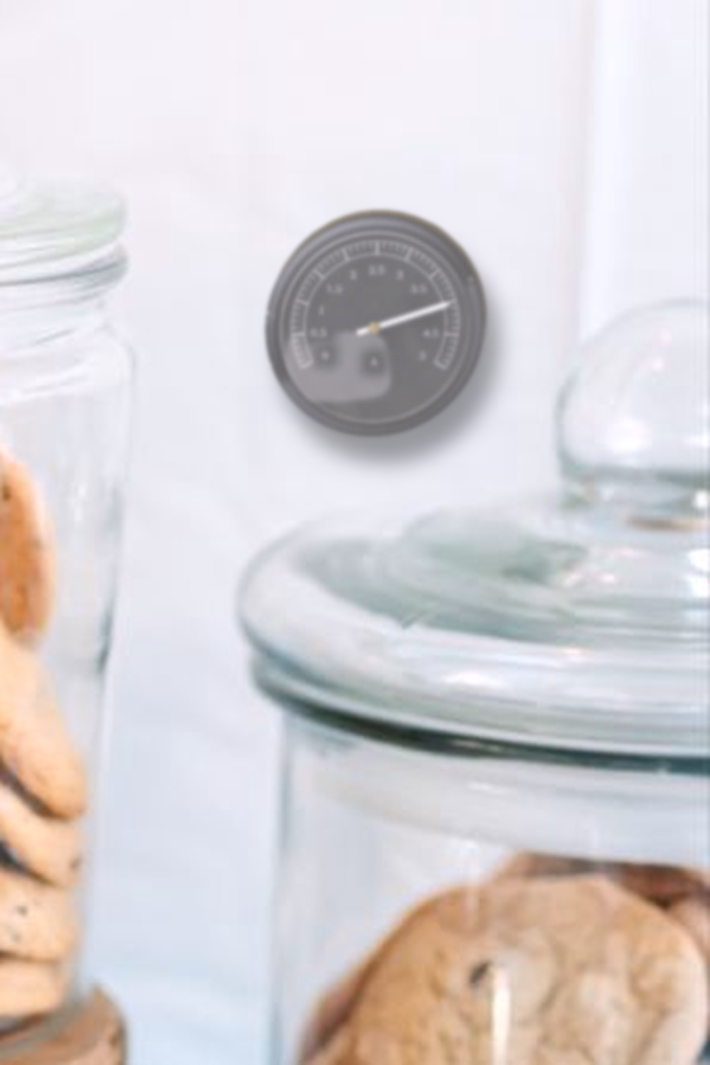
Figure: 4 A
